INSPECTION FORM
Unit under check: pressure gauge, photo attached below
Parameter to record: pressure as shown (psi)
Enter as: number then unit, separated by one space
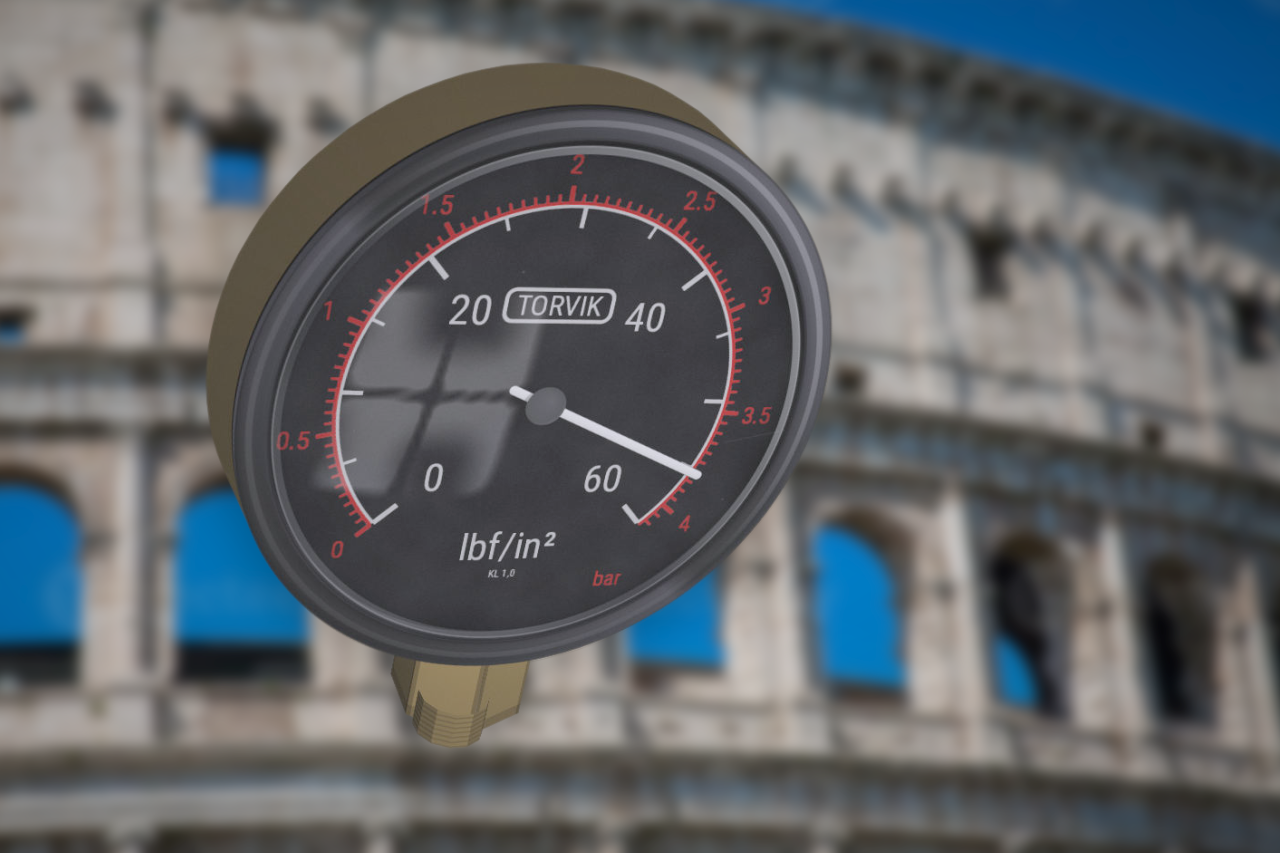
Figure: 55 psi
